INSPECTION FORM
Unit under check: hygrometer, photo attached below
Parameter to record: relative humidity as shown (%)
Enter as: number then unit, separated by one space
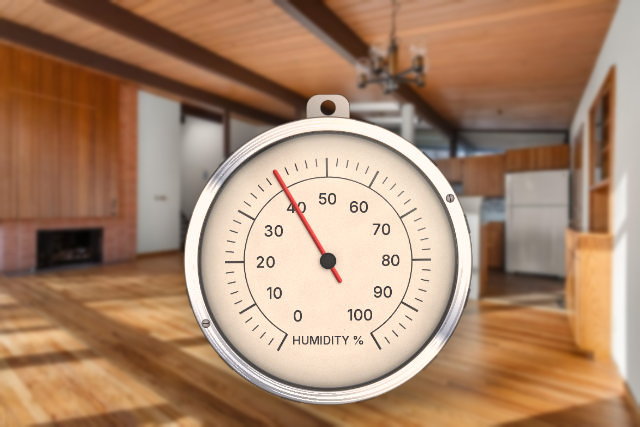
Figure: 40 %
